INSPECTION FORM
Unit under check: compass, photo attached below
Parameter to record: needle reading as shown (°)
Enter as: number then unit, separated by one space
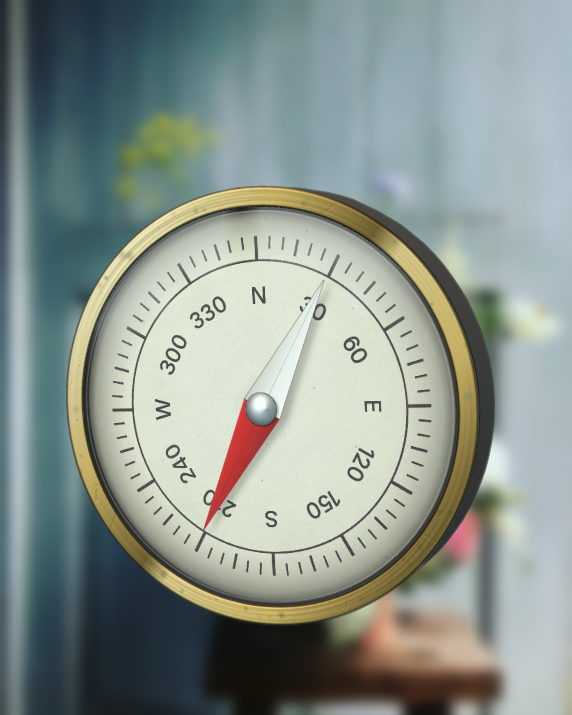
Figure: 210 °
